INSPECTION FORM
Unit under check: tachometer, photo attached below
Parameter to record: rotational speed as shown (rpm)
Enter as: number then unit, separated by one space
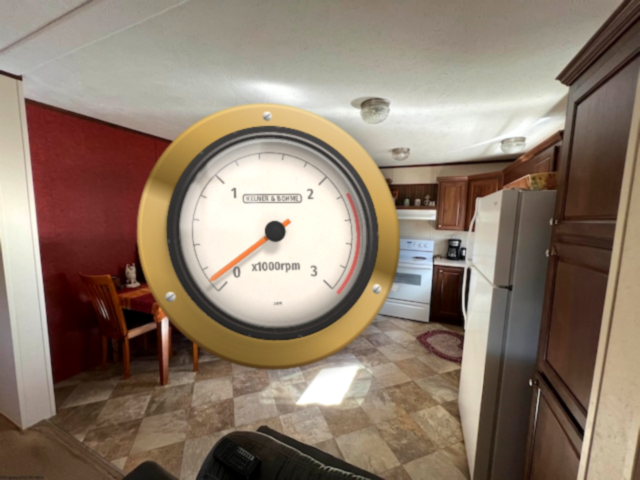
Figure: 100 rpm
